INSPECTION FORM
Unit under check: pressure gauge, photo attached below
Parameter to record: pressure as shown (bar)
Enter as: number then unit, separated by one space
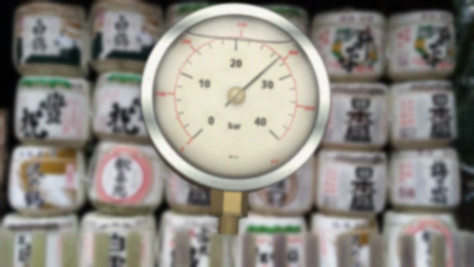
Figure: 27 bar
